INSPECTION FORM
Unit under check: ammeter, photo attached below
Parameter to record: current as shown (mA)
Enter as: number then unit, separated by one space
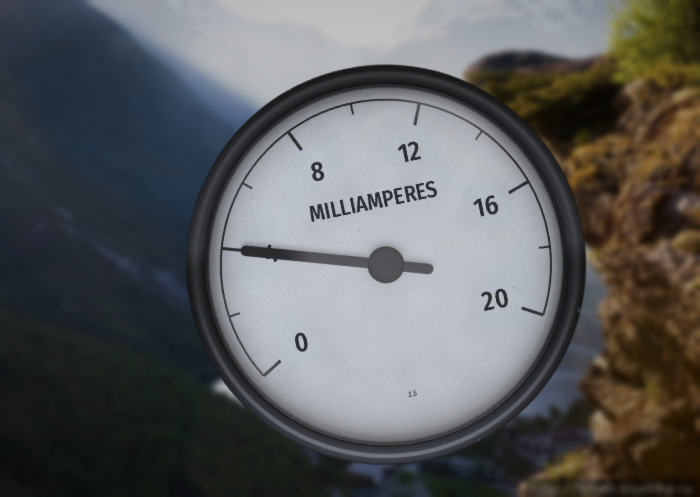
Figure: 4 mA
